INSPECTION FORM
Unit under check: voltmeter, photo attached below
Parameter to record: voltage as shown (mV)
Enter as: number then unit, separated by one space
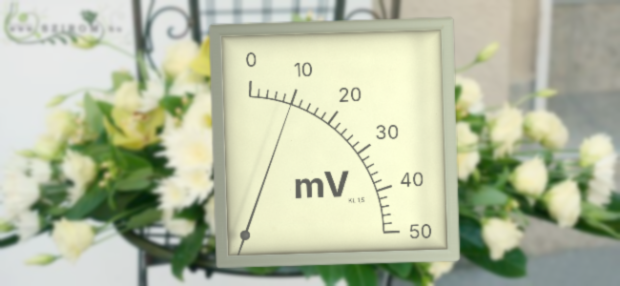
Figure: 10 mV
